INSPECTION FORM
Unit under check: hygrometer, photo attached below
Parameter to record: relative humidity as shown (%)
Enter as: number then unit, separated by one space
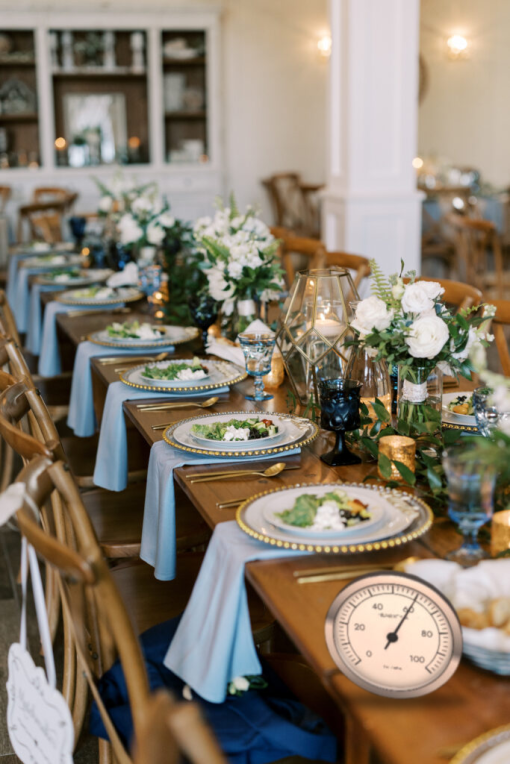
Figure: 60 %
